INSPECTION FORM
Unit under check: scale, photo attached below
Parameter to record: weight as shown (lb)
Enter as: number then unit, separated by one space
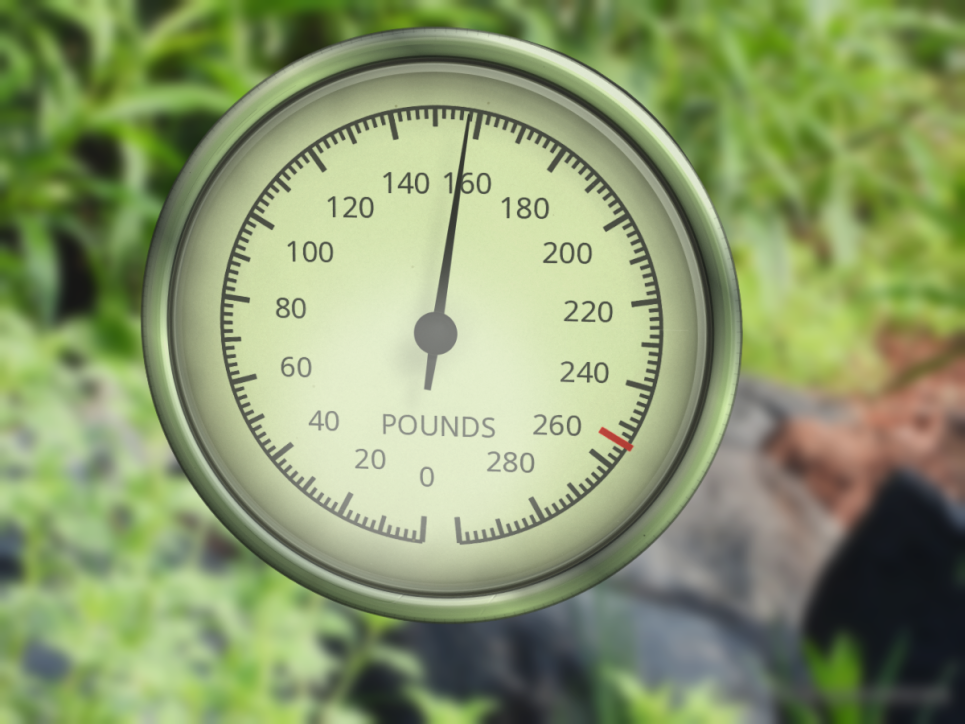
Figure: 158 lb
